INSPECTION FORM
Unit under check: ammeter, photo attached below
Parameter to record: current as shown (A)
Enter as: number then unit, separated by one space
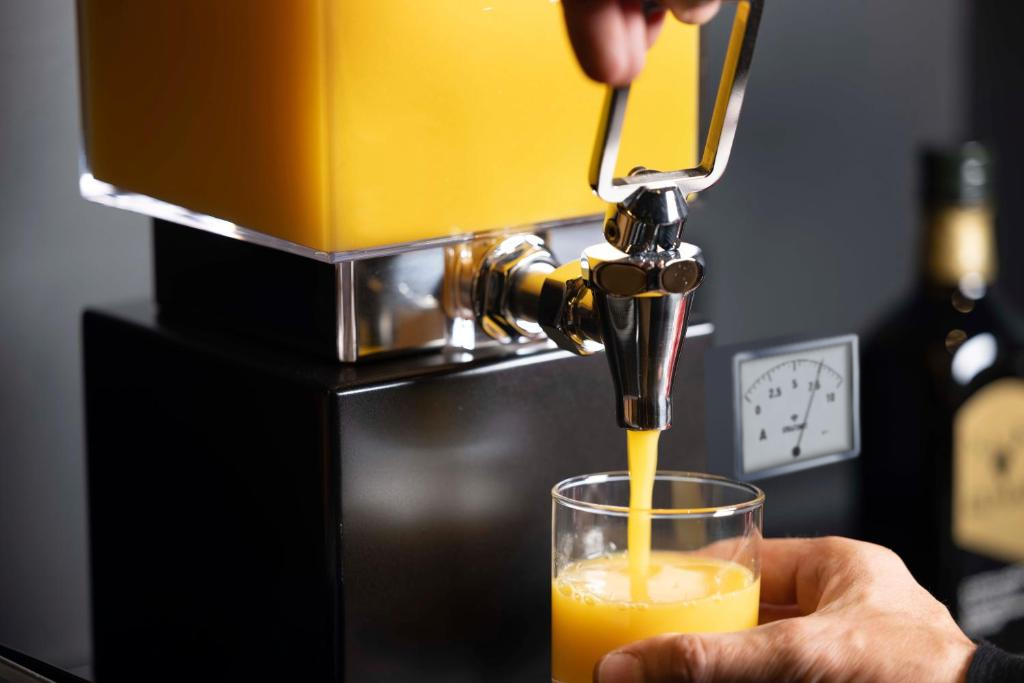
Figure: 7.5 A
